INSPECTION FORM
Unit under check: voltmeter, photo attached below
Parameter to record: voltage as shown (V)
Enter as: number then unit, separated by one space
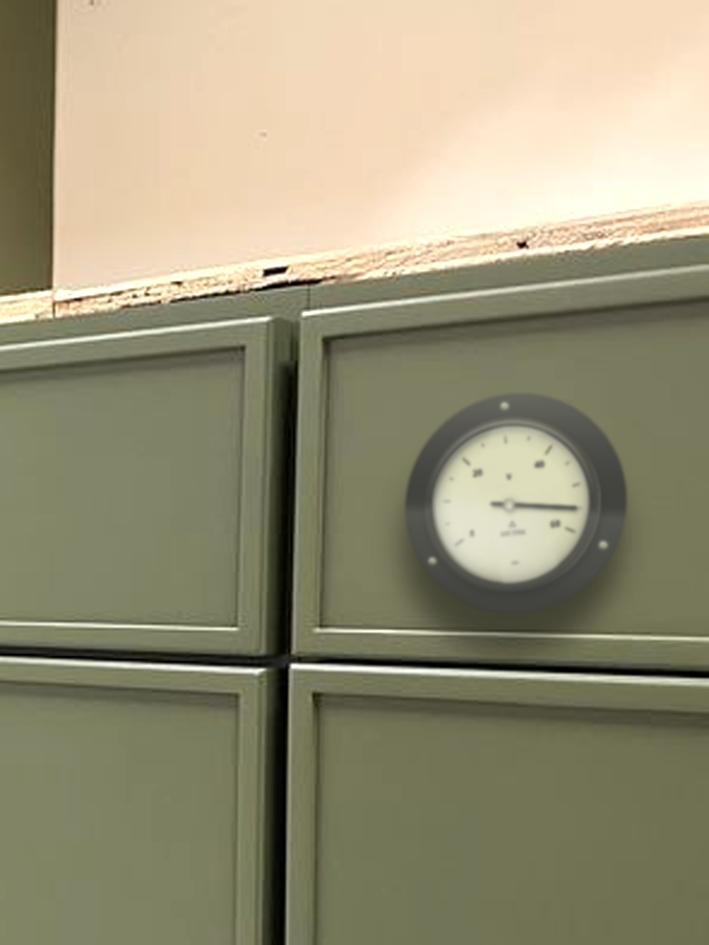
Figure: 55 V
